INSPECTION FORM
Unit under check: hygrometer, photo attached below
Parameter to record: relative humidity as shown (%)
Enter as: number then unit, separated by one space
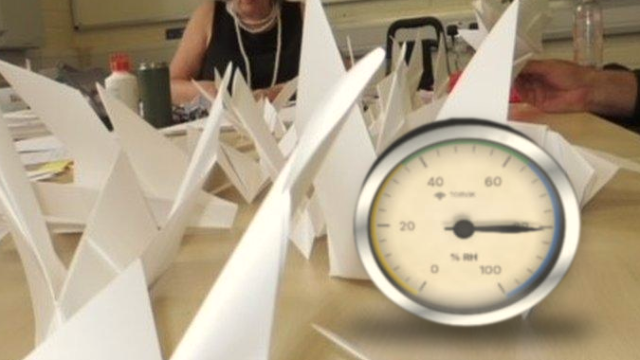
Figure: 80 %
